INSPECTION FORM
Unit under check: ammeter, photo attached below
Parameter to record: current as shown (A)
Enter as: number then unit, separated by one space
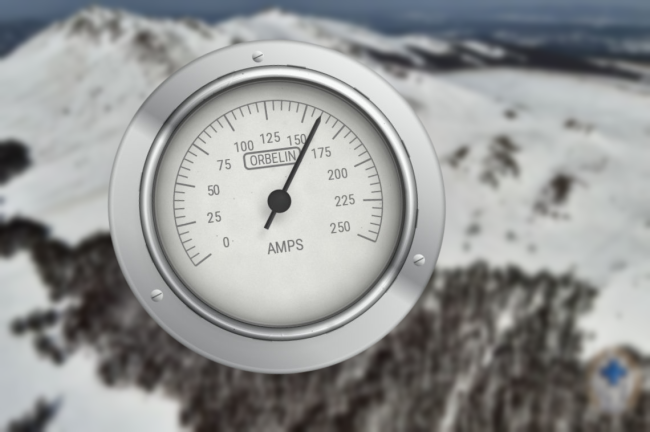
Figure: 160 A
